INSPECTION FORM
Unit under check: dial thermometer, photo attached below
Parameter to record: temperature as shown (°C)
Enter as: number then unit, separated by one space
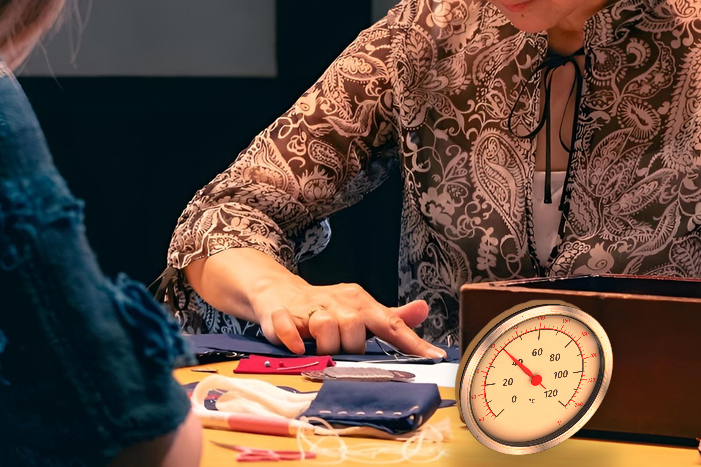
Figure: 40 °C
